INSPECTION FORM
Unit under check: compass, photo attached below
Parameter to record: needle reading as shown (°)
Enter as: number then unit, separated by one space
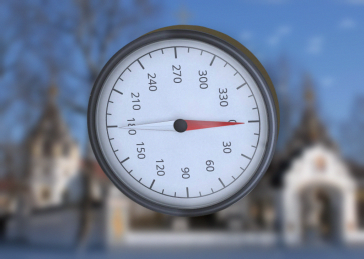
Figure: 0 °
